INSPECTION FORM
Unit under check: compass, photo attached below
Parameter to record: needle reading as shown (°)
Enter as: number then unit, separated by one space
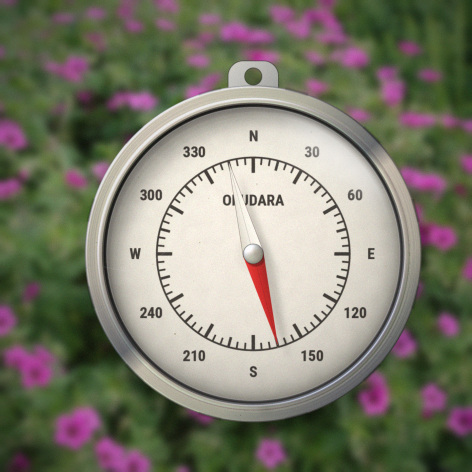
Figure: 165 °
